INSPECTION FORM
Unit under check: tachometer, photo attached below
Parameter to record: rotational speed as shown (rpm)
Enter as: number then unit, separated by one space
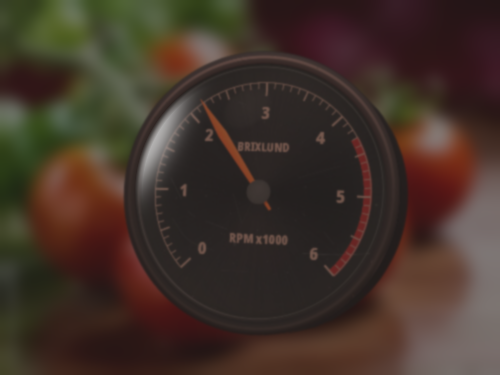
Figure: 2200 rpm
